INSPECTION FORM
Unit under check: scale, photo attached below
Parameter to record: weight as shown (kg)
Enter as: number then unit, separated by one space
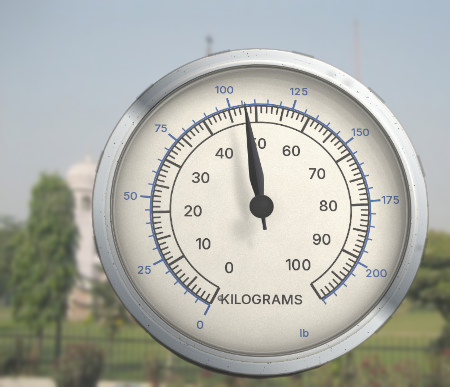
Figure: 48 kg
